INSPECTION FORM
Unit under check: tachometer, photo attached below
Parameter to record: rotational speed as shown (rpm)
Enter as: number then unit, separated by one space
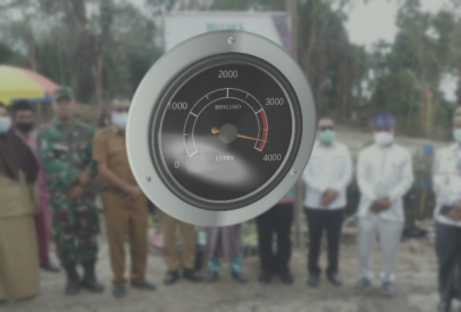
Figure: 3750 rpm
